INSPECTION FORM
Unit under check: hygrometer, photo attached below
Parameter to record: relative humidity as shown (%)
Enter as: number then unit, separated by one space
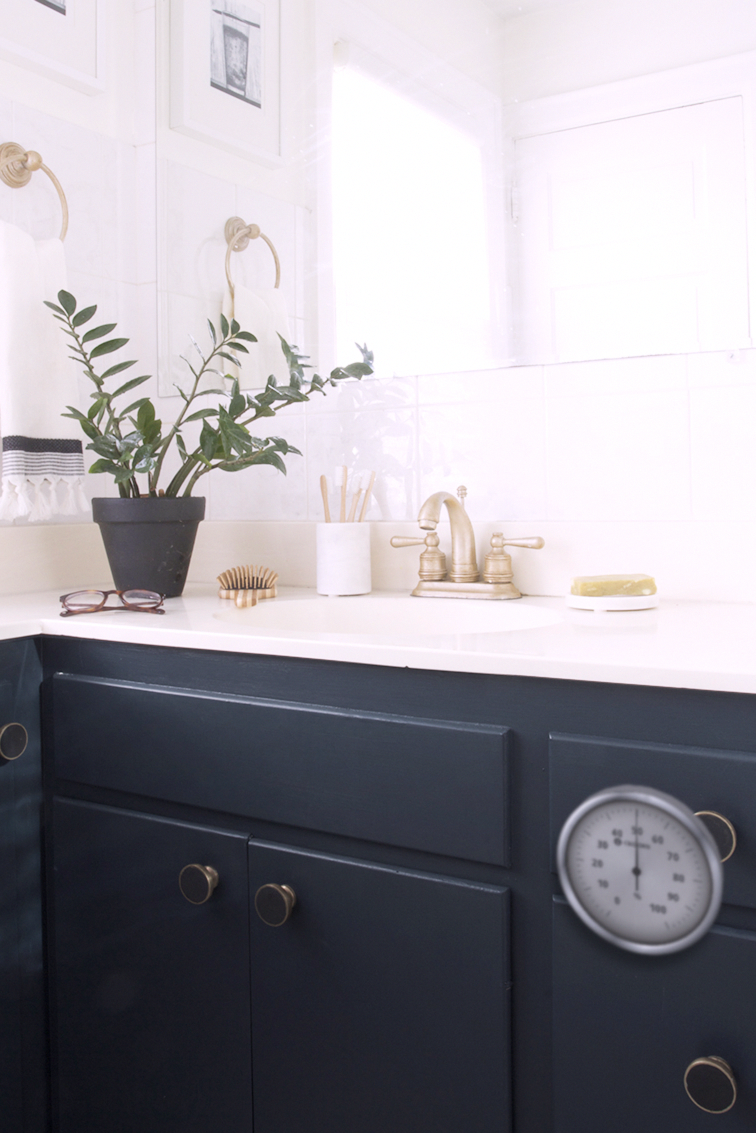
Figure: 50 %
